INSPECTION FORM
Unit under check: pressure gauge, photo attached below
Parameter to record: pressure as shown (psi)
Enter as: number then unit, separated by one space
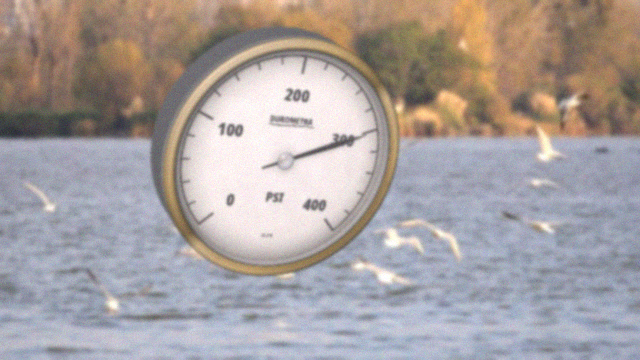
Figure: 300 psi
